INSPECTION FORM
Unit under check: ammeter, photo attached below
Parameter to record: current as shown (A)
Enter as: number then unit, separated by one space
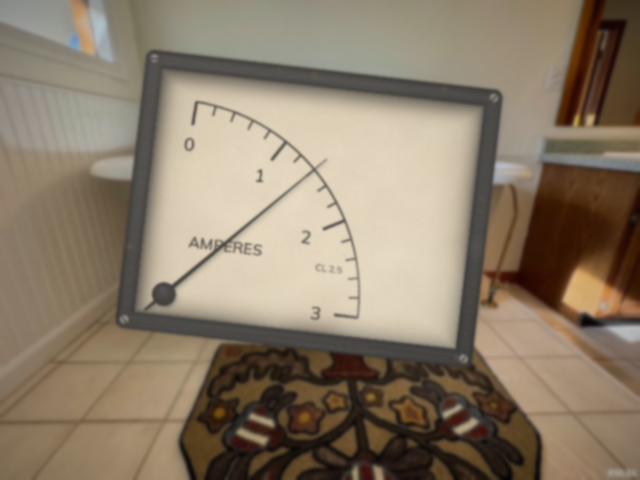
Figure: 1.4 A
